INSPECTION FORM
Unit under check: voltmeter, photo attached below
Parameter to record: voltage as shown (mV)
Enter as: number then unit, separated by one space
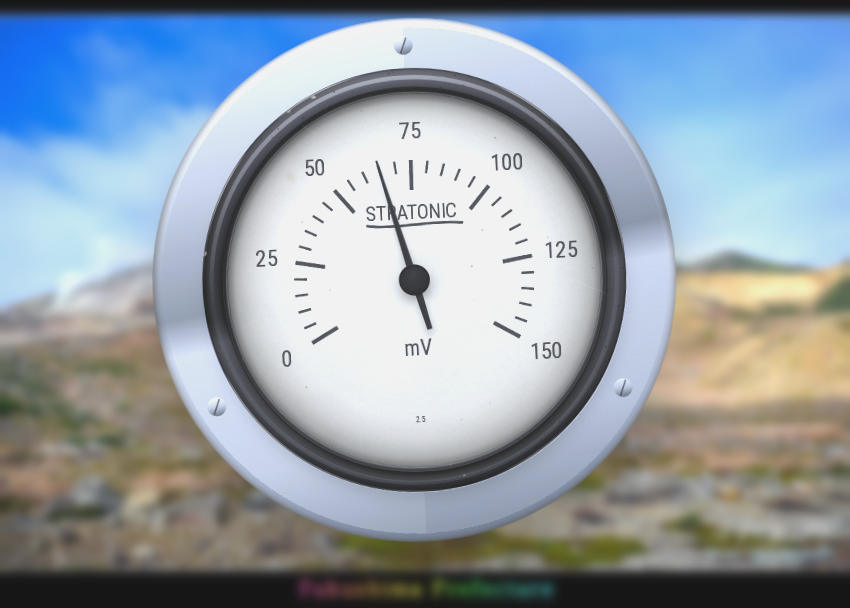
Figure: 65 mV
